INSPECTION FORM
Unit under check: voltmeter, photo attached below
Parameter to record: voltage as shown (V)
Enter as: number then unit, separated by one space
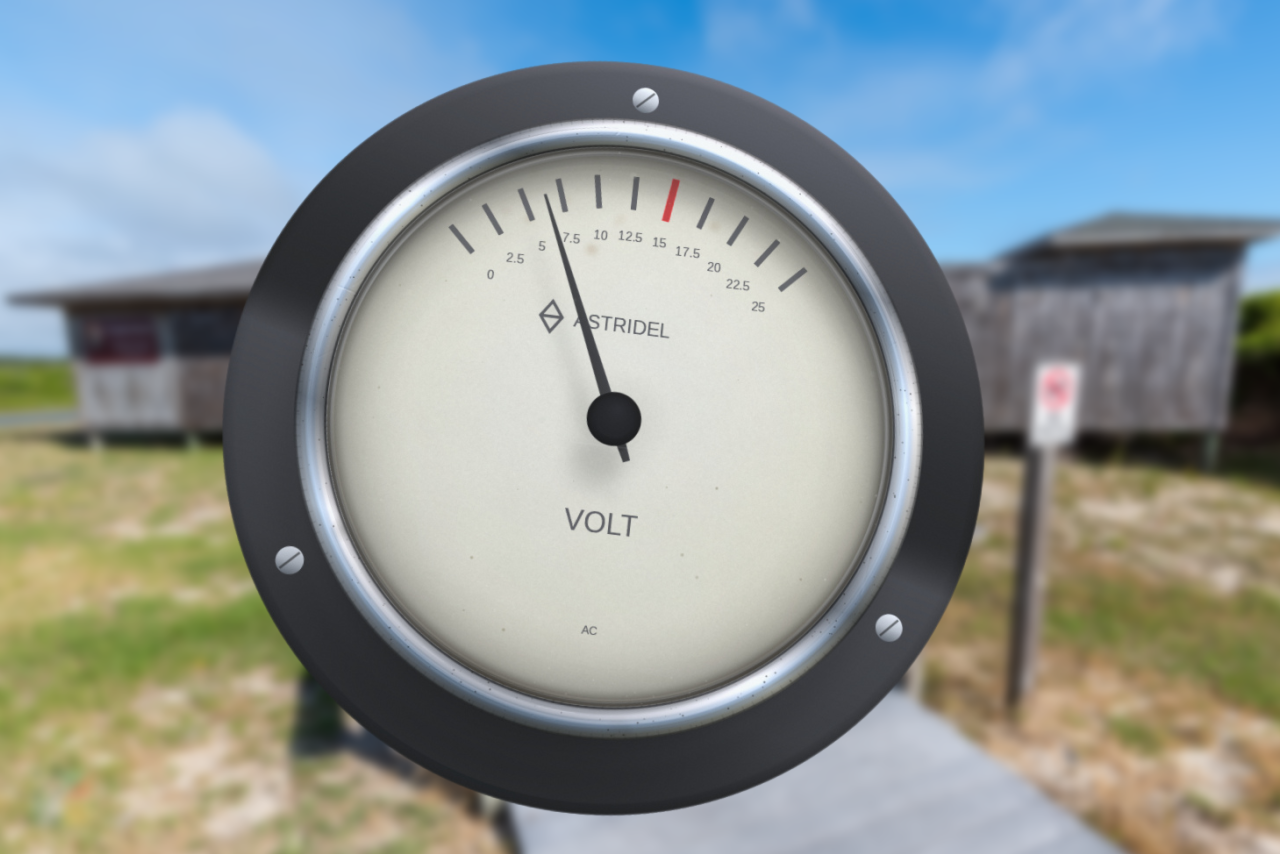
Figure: 6.25 V
